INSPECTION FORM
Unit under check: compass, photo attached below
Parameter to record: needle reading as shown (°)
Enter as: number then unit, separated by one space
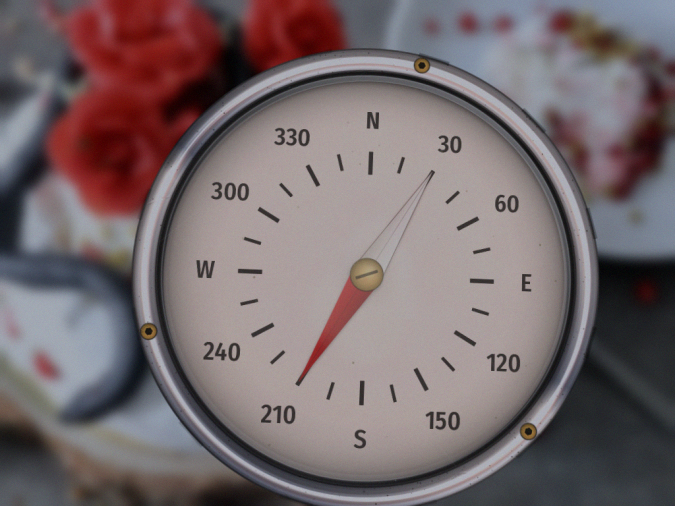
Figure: 210 °
